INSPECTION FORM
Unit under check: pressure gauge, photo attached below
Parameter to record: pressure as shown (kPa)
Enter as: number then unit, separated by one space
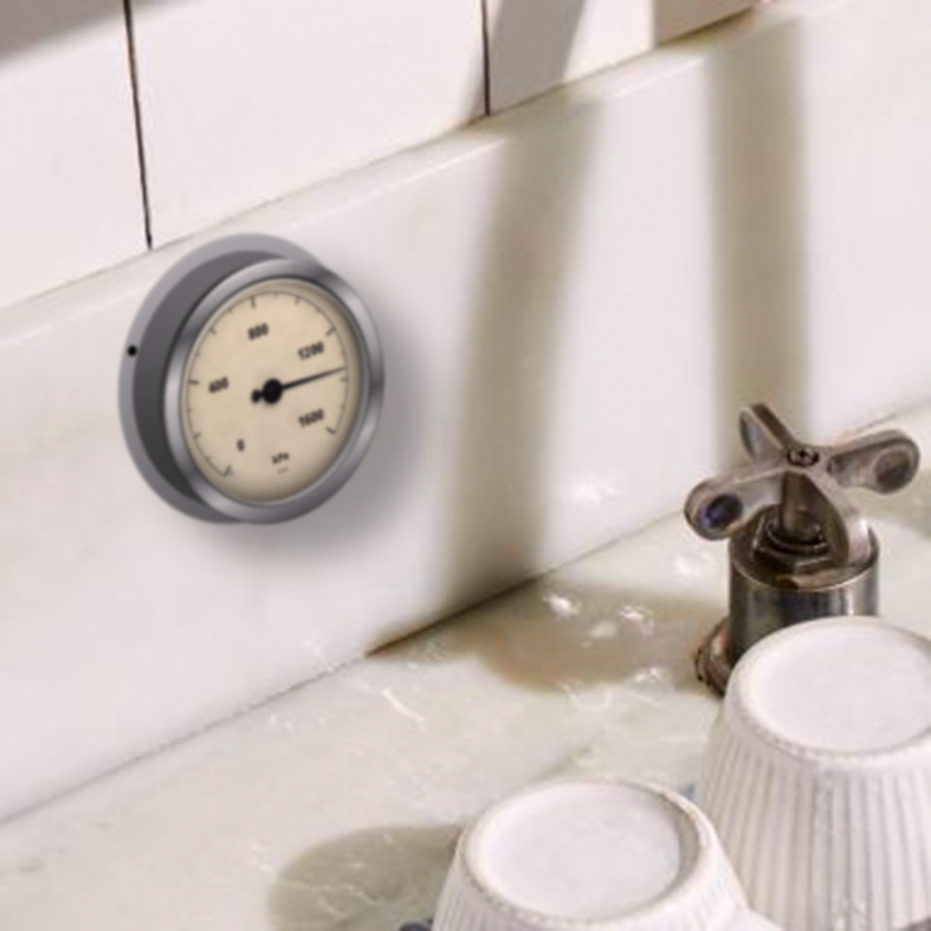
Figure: 1350 kPa
